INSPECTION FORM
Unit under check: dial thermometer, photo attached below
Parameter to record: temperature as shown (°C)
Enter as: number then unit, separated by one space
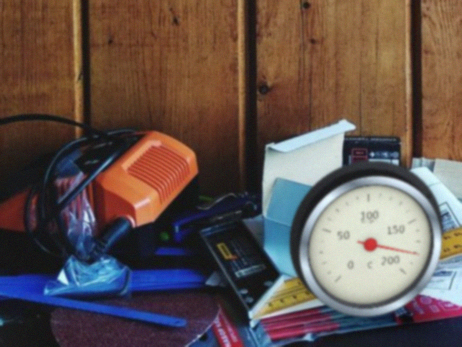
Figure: 180 °C
